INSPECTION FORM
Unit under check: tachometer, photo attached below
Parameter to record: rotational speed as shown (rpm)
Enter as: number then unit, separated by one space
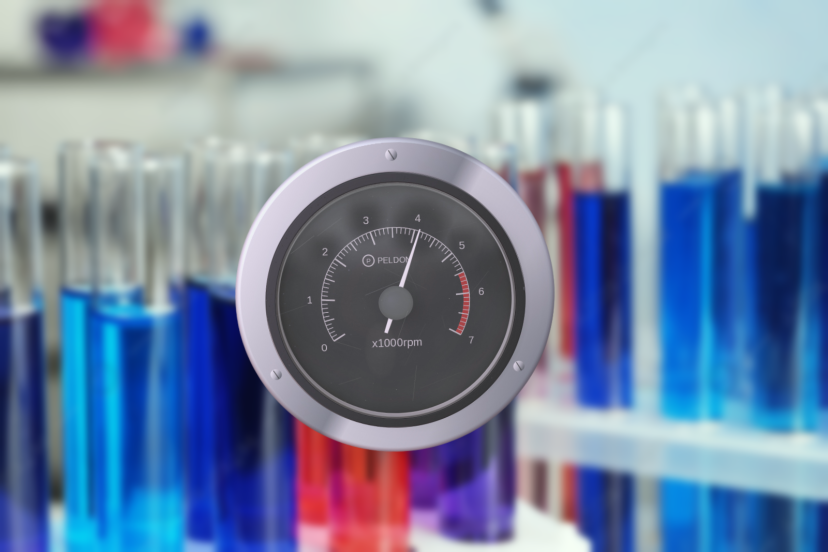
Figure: 4100 rpm
